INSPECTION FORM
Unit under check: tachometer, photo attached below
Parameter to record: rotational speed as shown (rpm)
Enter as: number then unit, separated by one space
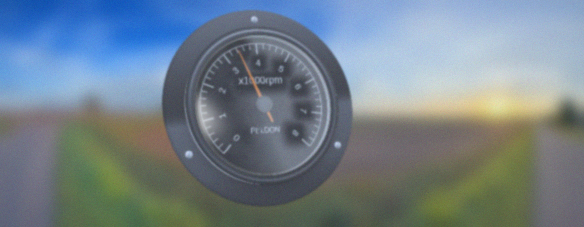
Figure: 3400 rpm
